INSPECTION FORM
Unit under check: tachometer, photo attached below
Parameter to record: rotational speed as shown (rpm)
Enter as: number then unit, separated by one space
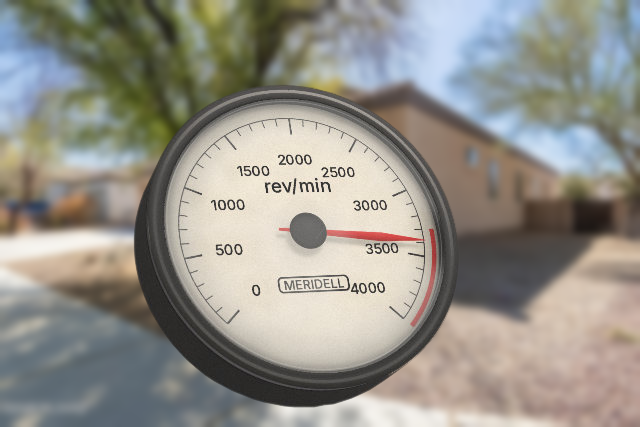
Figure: 3400 rpm
